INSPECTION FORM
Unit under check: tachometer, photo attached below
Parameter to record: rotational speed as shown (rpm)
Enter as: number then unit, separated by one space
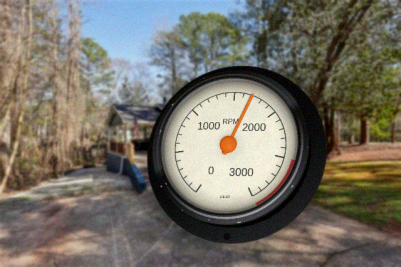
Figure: 1700 rpm
